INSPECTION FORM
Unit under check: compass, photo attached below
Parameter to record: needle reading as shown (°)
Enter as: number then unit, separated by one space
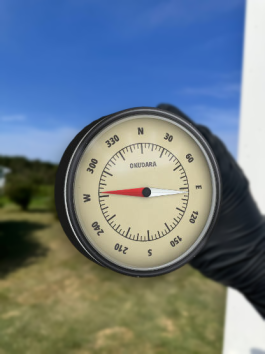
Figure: 275 °
